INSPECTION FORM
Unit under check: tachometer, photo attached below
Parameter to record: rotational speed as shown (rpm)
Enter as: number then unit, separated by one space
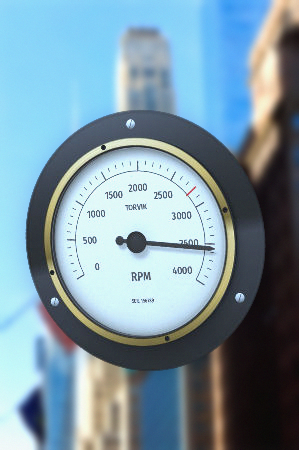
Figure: 3550 rpm
